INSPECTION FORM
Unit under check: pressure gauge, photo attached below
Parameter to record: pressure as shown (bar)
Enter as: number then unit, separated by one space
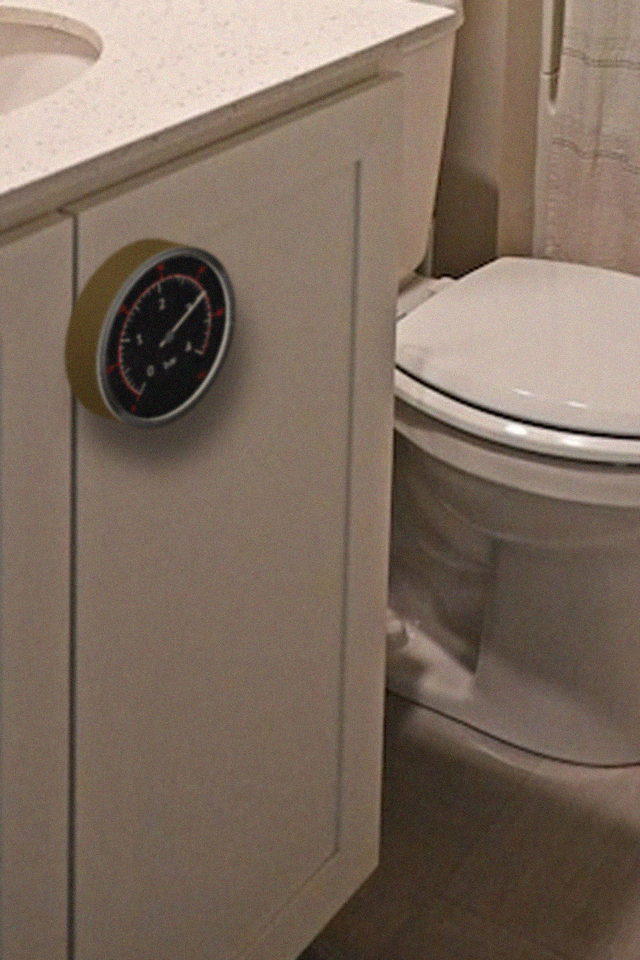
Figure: 3 bar
